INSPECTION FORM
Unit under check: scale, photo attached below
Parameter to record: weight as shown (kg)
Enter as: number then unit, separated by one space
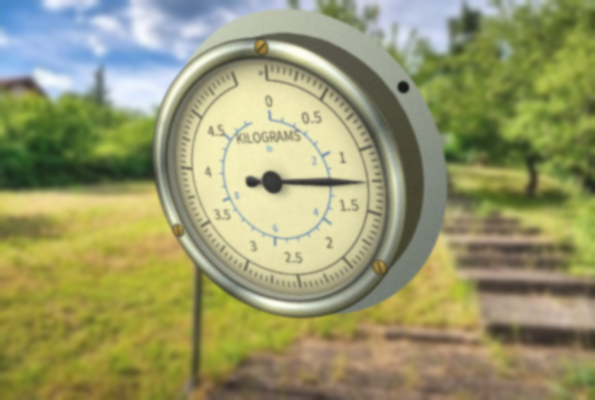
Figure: 1.25 kg
